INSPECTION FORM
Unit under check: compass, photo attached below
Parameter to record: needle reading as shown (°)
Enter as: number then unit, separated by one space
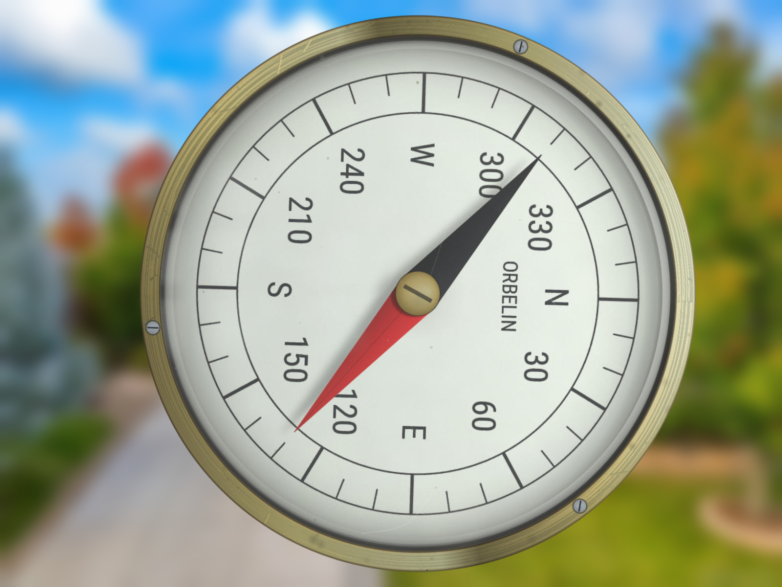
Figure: 130 °
